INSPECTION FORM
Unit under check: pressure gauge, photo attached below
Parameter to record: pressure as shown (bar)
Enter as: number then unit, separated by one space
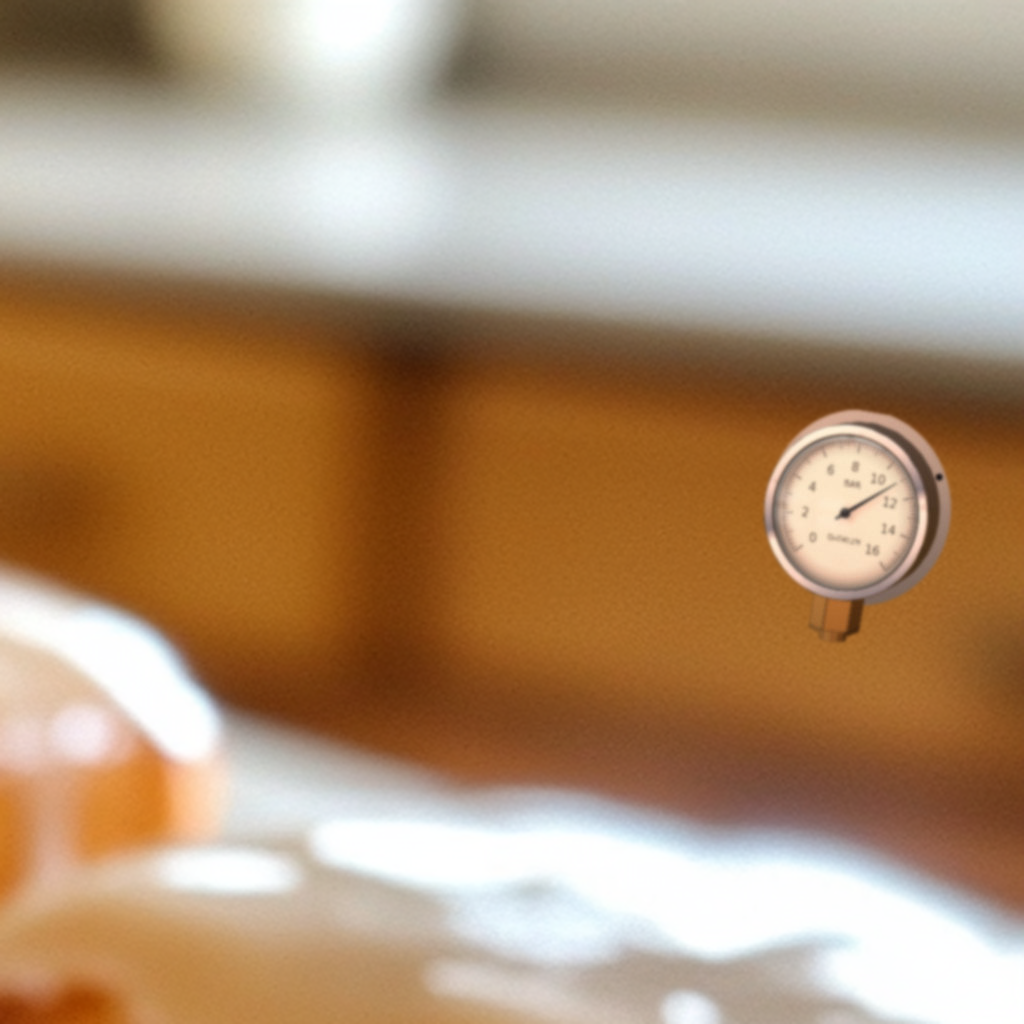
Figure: 11 bar
